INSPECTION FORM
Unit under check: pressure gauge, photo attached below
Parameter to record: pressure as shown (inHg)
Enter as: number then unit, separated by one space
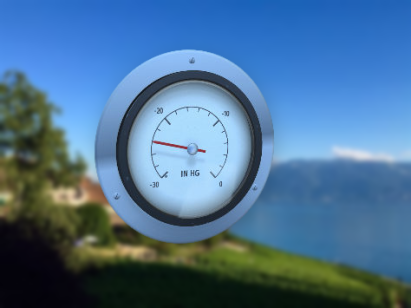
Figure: -24 inHg
